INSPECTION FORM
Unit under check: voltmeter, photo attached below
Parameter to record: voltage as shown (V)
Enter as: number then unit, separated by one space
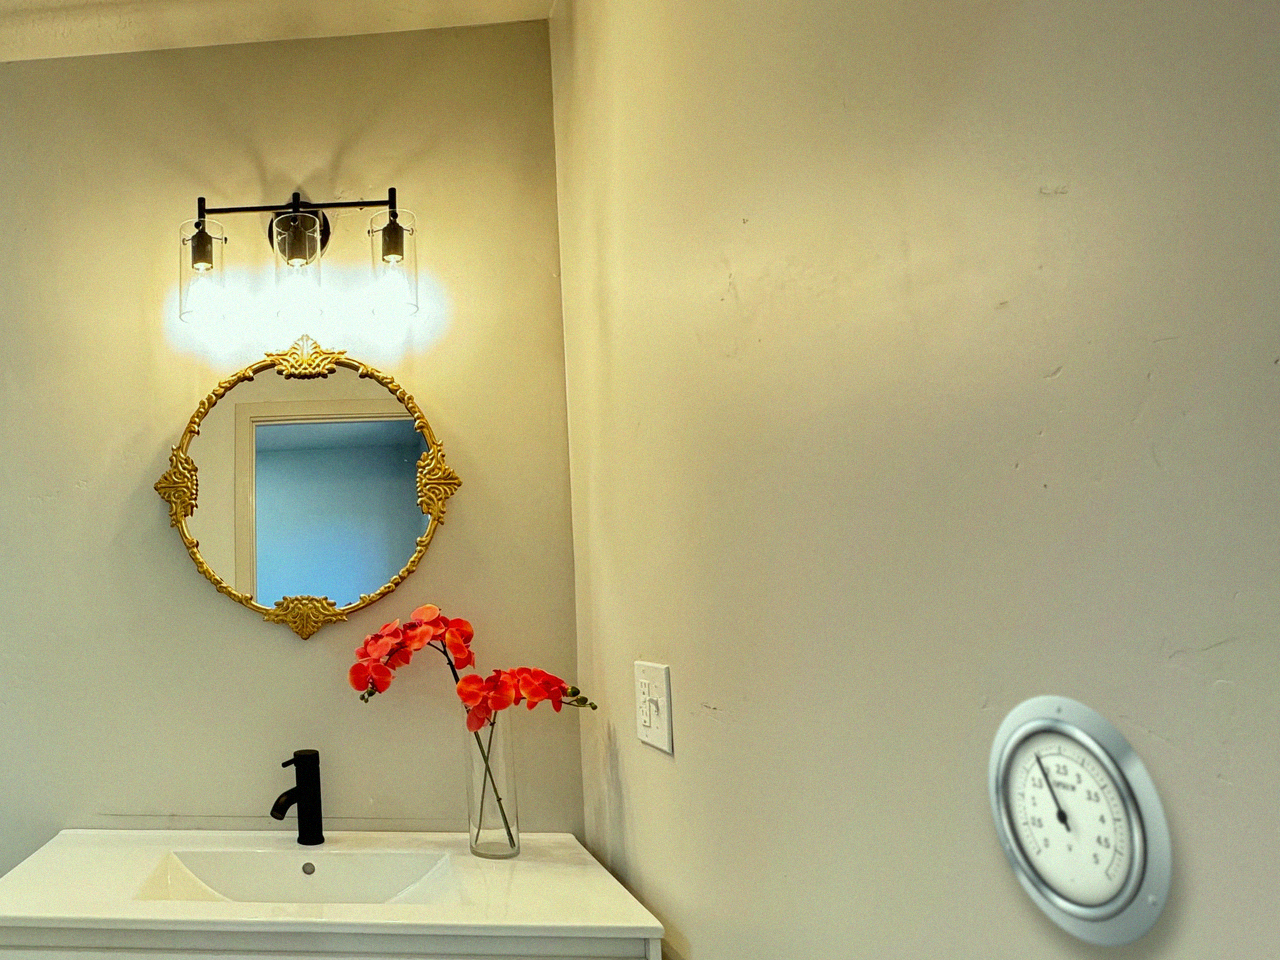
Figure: 2 V
